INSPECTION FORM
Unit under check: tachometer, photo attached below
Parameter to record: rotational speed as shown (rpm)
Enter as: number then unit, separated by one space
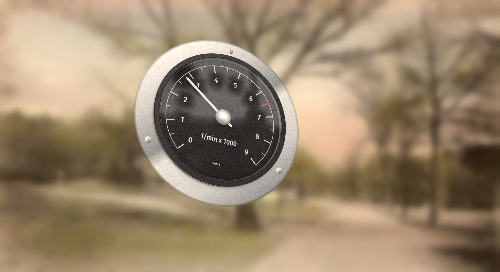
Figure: 2750 rpm
